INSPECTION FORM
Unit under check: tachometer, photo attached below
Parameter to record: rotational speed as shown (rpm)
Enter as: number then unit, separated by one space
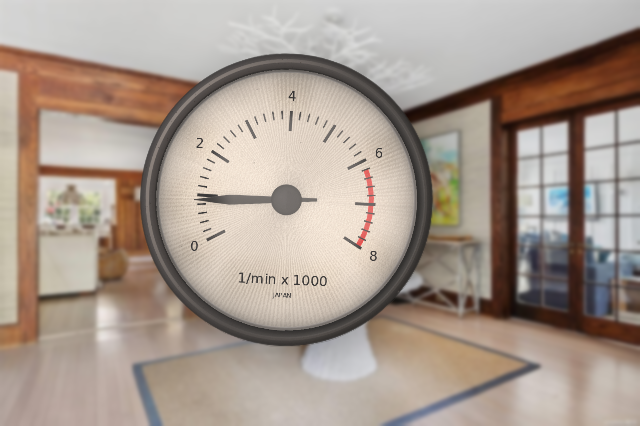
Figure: 900 rpm
